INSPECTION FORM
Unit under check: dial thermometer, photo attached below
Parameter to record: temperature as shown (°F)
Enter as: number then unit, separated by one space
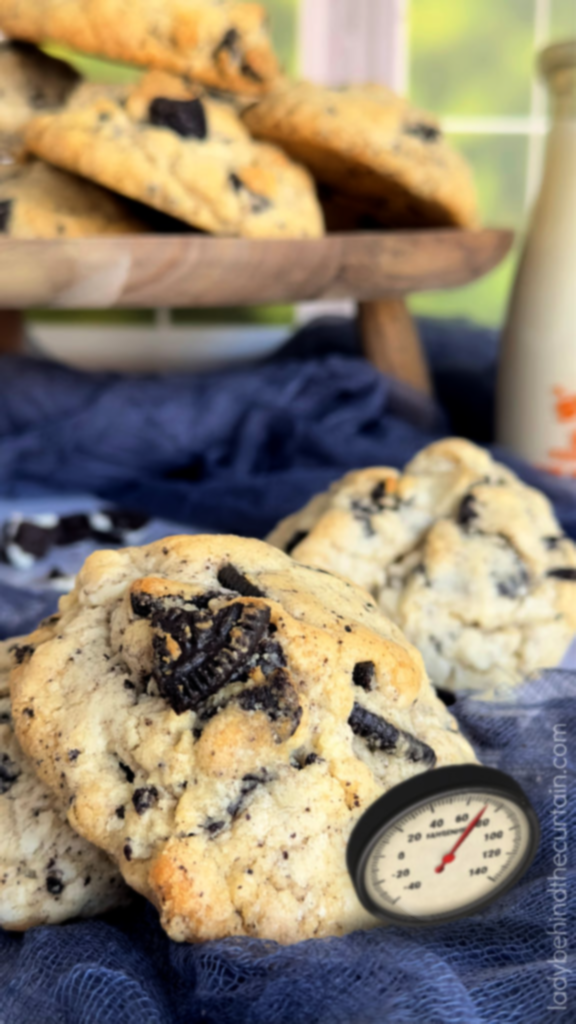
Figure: 70 °F
